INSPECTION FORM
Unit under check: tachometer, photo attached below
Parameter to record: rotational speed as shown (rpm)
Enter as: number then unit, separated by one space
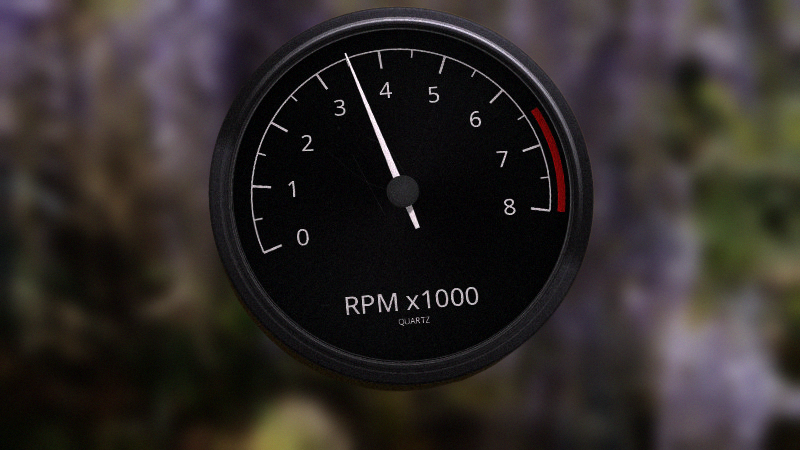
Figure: 3500 rpm
